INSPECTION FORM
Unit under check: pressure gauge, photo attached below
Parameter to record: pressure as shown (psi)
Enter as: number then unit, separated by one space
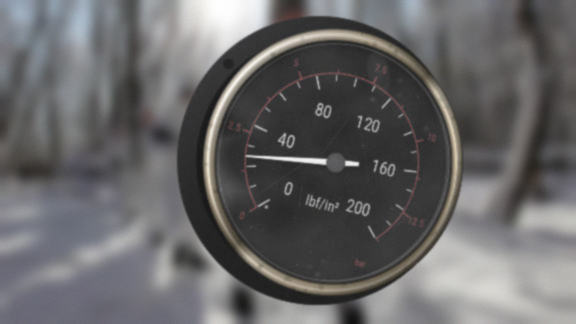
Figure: 25 psi
